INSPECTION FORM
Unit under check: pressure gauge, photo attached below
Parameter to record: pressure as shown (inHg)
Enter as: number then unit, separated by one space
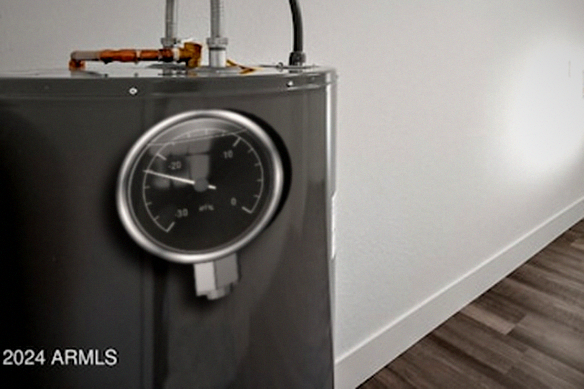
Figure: -22 inHg
